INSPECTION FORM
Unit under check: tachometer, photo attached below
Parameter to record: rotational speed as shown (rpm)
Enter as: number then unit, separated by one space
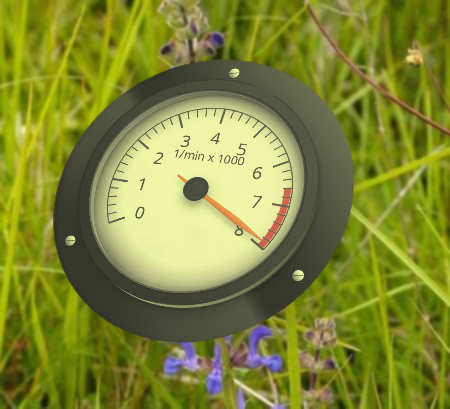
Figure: 7900 rpm
